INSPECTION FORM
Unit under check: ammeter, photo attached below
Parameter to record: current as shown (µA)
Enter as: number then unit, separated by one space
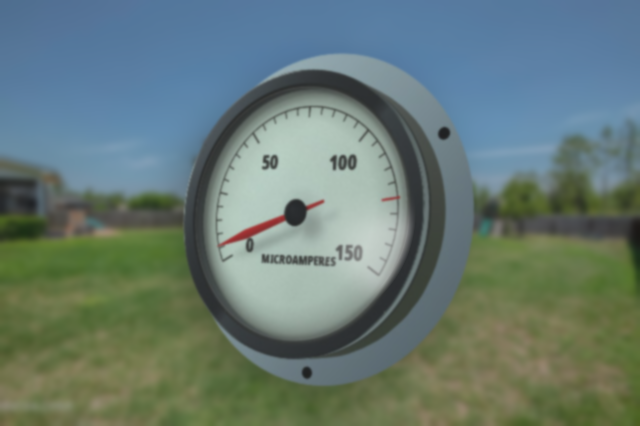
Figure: 5 µA
